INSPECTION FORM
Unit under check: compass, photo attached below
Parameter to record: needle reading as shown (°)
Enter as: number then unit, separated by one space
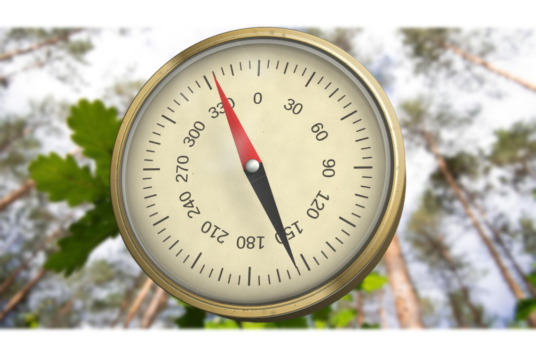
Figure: 335 °
